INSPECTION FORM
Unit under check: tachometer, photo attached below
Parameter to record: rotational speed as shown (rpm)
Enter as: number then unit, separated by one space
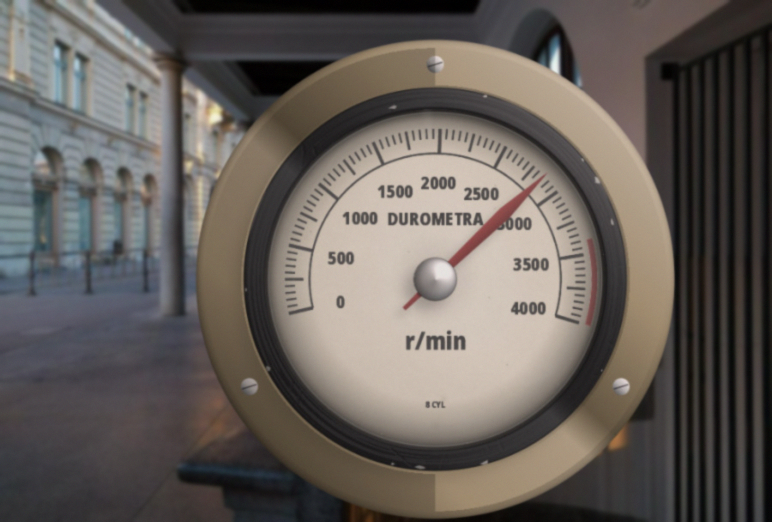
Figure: 2850 rpm
